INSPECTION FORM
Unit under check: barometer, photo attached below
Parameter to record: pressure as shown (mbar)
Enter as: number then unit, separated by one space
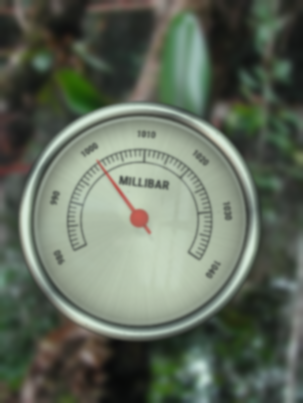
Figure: 1000 mbar
